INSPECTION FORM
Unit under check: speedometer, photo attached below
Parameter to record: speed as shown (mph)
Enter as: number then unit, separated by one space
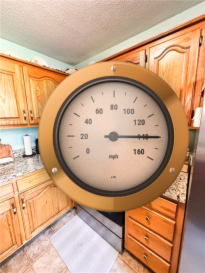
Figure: 140 mph
